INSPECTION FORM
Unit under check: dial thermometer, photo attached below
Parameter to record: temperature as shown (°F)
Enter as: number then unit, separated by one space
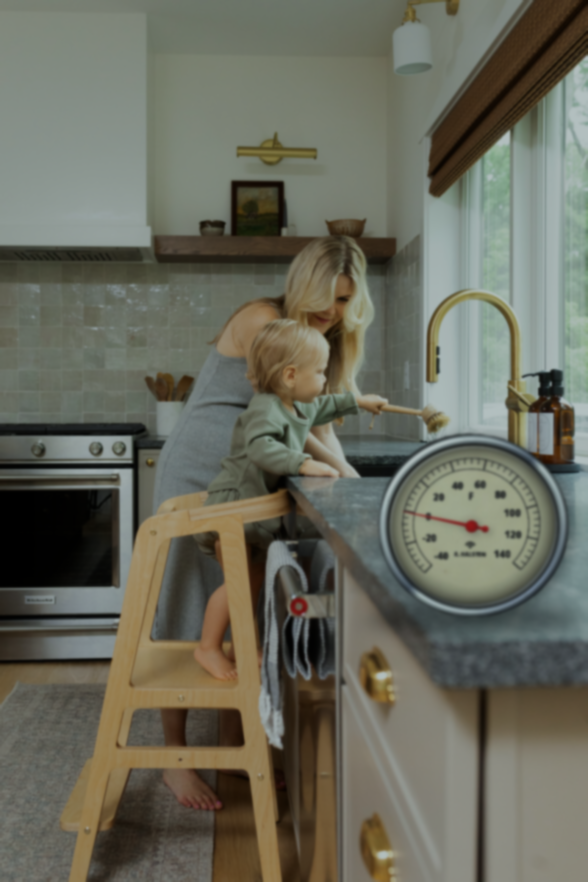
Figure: 0 °F
